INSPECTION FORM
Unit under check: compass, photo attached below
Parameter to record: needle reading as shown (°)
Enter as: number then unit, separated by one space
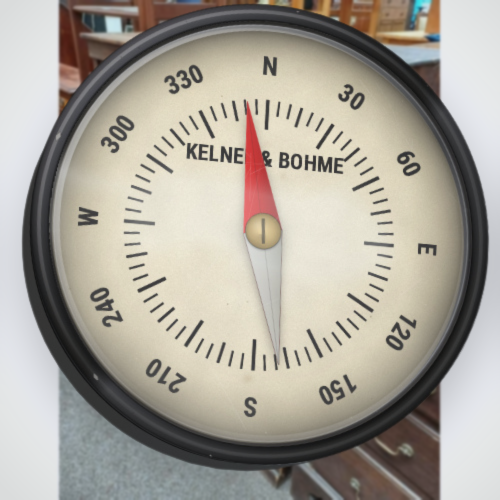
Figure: 350 °
